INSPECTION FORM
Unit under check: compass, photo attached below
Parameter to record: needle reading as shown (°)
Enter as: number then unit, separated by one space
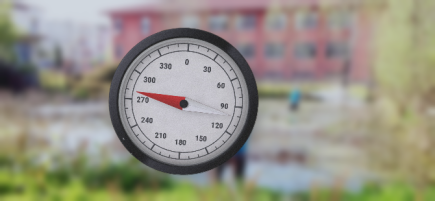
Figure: 280 °
